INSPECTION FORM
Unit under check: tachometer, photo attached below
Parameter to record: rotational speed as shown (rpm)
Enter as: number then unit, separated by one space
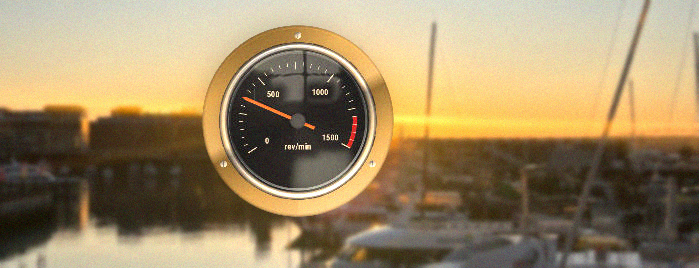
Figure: 350 rpm
